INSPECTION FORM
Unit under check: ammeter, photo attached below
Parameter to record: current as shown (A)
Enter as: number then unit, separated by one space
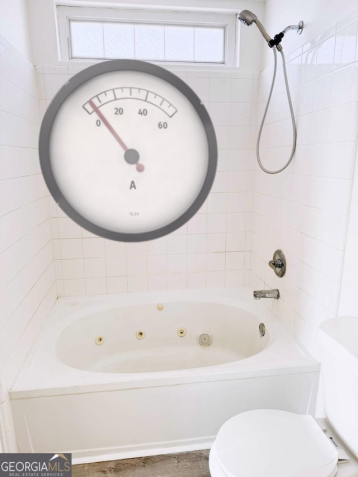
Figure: 5 A
